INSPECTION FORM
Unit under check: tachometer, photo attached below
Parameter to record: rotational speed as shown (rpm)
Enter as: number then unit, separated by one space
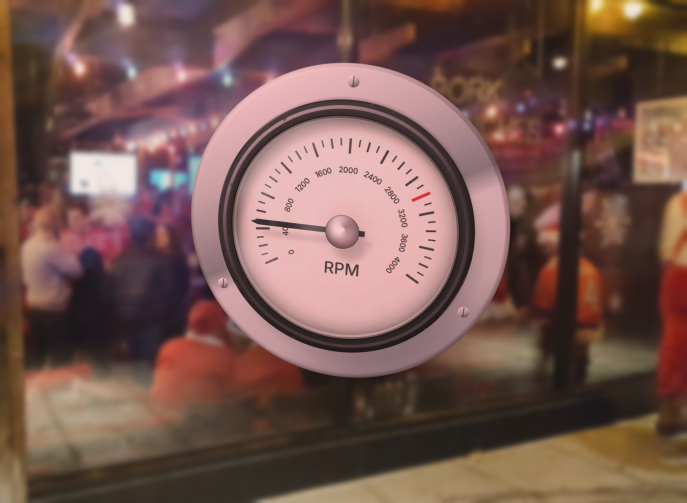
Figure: 500 rpm
